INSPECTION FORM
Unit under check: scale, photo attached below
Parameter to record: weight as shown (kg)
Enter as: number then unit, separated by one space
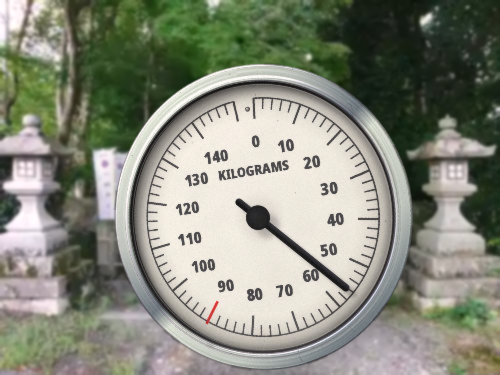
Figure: 56 kg
